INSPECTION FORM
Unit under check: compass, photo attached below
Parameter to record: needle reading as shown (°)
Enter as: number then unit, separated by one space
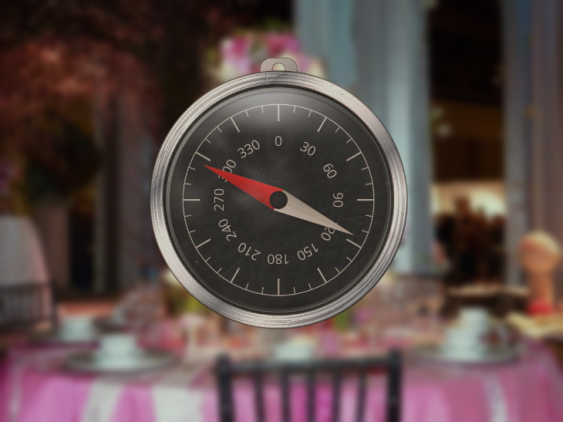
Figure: 295 °
